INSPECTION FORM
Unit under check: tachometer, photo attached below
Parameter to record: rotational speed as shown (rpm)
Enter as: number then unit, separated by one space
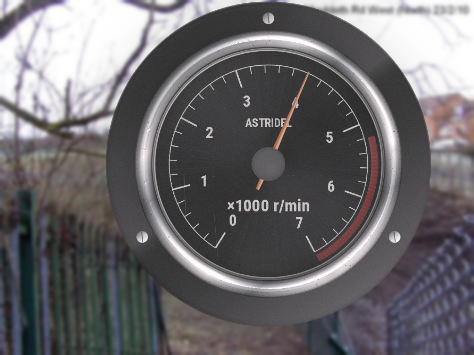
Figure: 4000 rpm
